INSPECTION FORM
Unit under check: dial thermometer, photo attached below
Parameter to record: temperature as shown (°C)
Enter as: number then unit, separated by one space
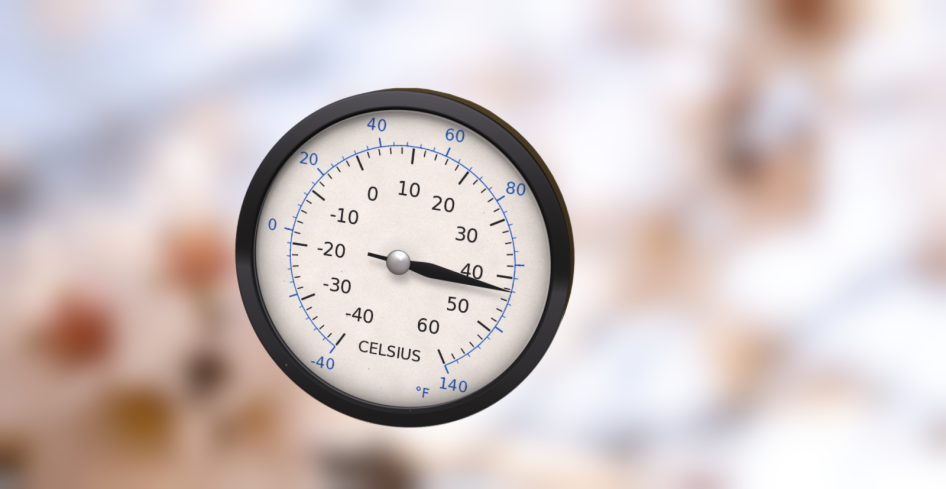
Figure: 42 °C
